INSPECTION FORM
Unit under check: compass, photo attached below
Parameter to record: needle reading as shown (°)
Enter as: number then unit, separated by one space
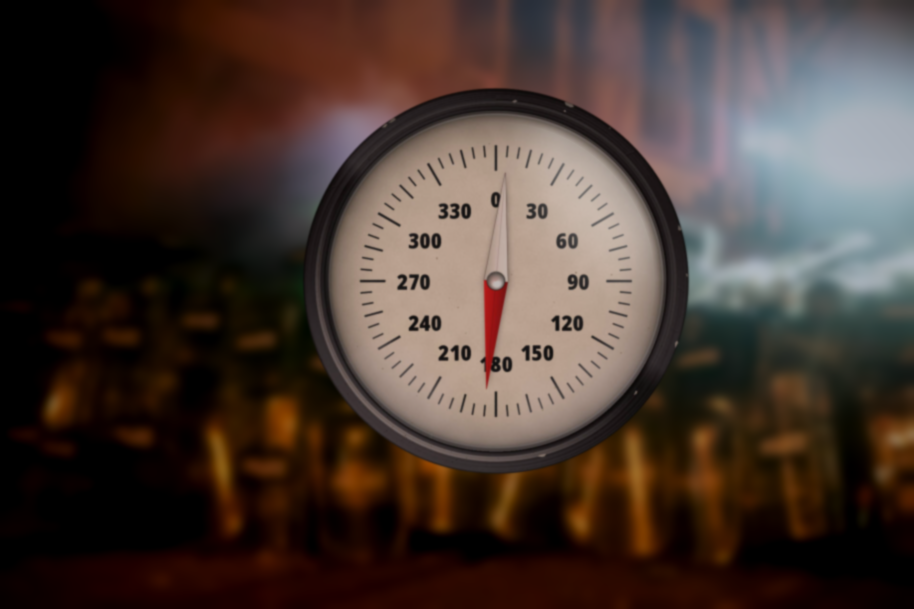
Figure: 185 °
